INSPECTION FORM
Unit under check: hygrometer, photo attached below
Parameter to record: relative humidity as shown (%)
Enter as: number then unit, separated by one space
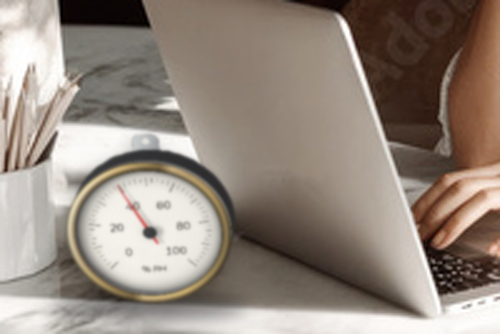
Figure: 40 %
